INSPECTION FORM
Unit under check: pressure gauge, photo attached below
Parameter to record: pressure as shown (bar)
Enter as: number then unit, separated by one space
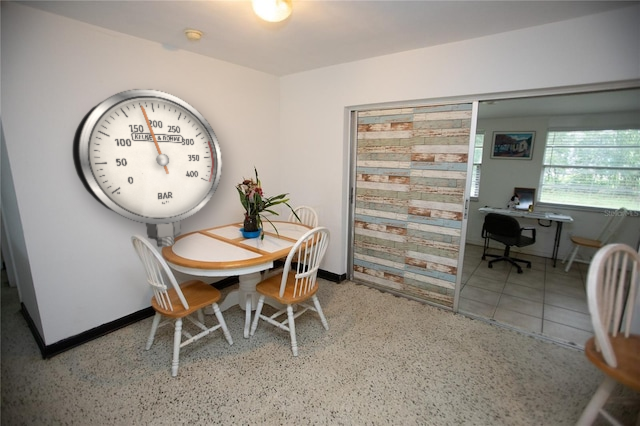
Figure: 180 bar
